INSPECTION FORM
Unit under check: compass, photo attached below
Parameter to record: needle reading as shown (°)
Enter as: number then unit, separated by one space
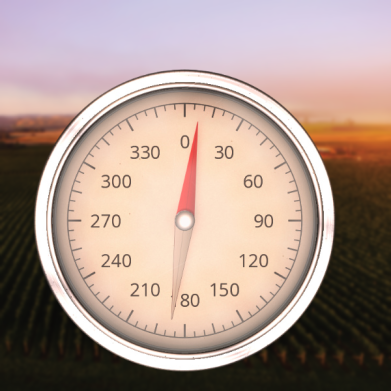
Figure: 7.5 °
